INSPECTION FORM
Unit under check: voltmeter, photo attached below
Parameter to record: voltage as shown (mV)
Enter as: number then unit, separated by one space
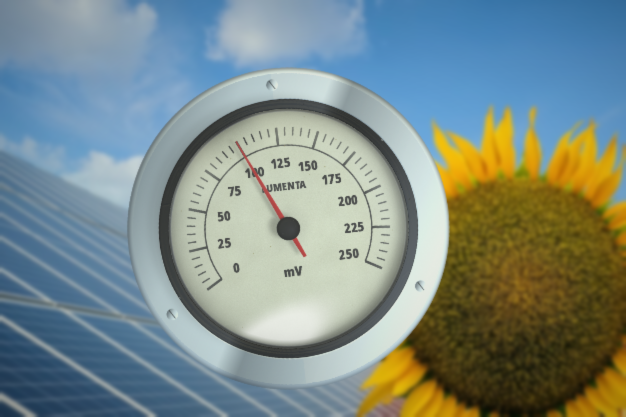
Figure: 100 mV
